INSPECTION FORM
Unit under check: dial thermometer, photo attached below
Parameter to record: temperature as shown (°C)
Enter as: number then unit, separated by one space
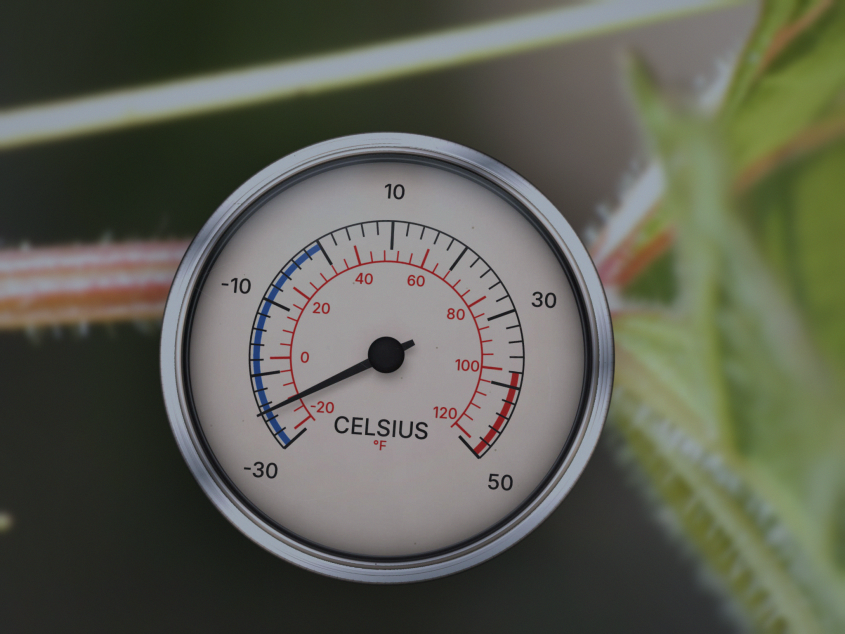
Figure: -25 °C
